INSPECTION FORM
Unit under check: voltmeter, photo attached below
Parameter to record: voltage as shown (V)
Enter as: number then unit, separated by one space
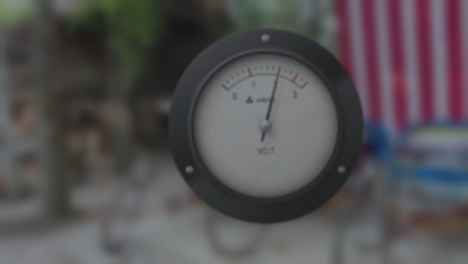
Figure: 2 V
